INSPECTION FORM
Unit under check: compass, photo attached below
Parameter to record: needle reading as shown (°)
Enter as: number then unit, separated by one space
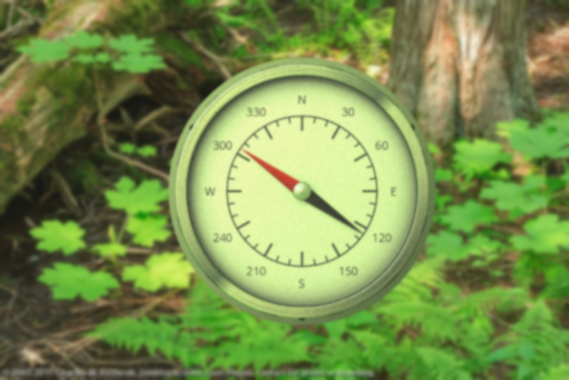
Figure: 305 °
